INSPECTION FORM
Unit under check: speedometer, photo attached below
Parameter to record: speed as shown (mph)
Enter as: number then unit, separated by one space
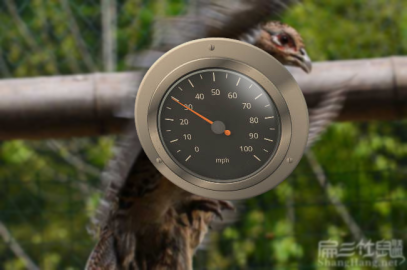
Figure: 30 mph
